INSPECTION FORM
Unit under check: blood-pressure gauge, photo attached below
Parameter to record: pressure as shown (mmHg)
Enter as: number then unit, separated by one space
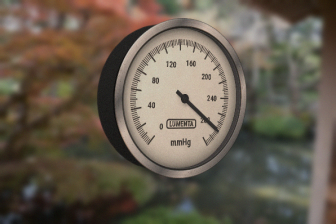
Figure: 280 mmHg
